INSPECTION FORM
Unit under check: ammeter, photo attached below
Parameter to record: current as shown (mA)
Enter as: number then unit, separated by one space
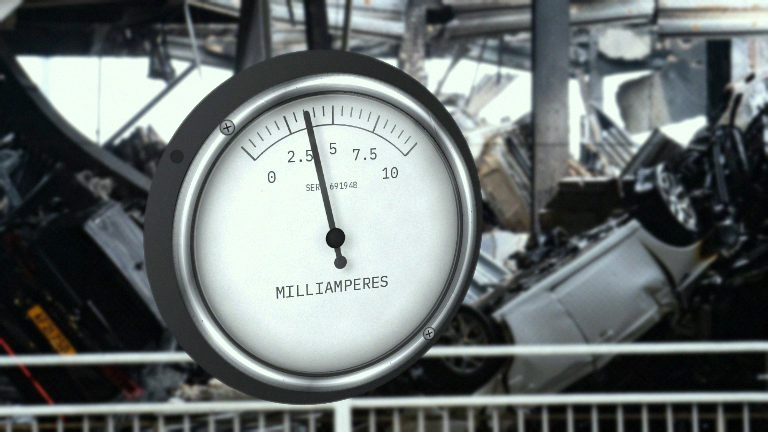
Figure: 3.5 mA
